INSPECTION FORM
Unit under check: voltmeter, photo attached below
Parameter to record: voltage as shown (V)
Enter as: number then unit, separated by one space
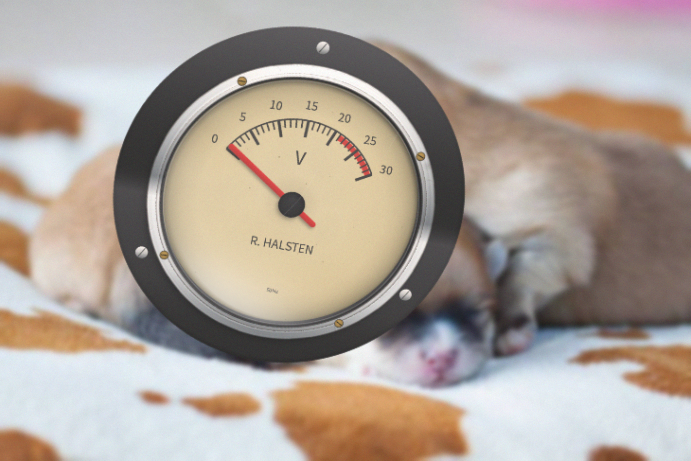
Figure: 1 V
